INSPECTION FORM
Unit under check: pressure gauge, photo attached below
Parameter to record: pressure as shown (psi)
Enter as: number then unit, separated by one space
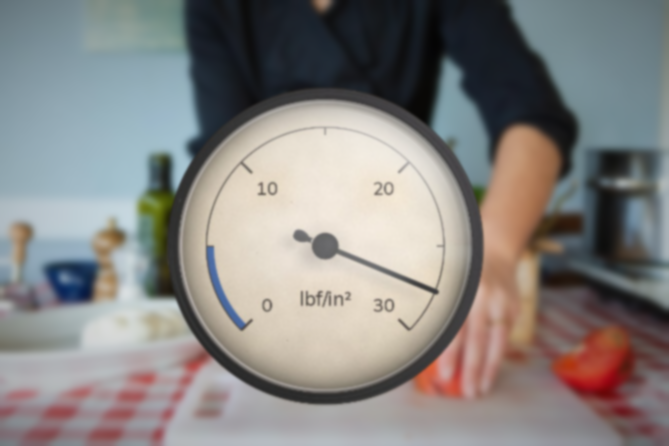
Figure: 27.5 psi
